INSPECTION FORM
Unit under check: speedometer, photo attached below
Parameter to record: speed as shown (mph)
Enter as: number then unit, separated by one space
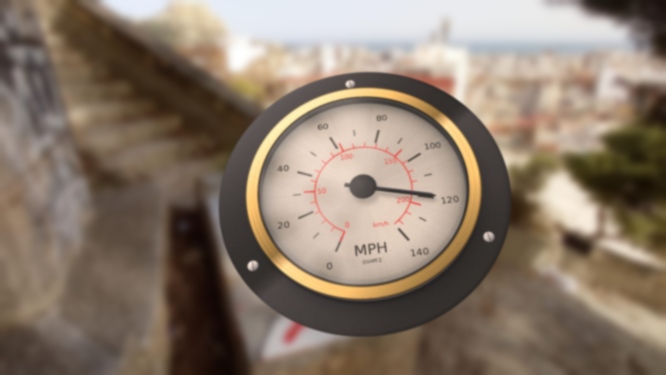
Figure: 120 mph
